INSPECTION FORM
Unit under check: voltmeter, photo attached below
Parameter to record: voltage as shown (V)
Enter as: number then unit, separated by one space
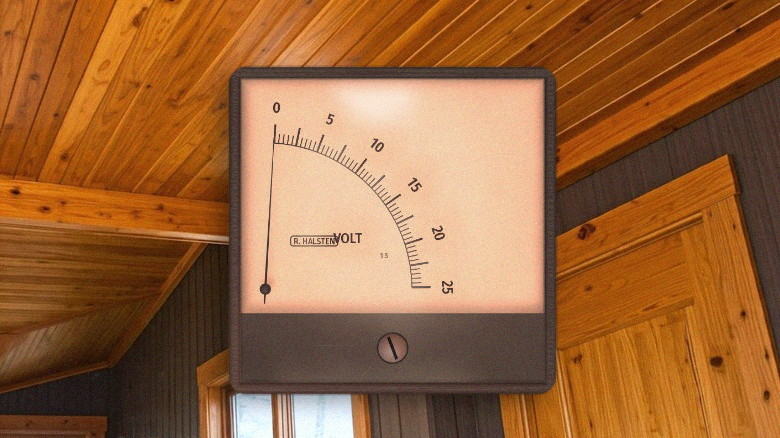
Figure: 0 V
